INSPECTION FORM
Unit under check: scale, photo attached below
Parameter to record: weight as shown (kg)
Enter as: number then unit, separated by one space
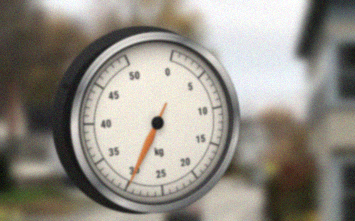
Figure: 30 kg
